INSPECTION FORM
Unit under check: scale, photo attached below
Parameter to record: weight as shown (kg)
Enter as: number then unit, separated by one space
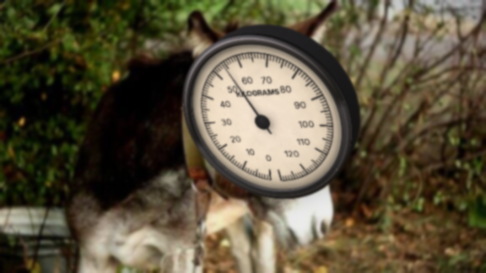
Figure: 55 kg
